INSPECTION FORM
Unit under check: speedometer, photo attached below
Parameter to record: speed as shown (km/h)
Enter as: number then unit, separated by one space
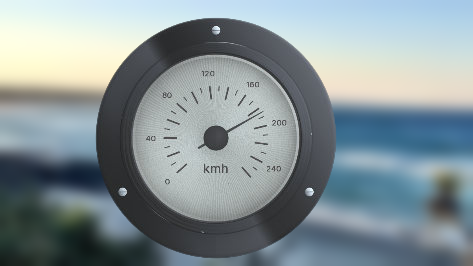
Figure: 185 km/h
